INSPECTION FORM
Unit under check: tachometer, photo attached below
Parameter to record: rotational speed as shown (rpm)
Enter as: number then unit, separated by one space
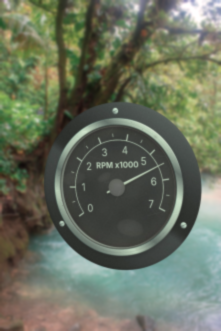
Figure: 5500 rpm
